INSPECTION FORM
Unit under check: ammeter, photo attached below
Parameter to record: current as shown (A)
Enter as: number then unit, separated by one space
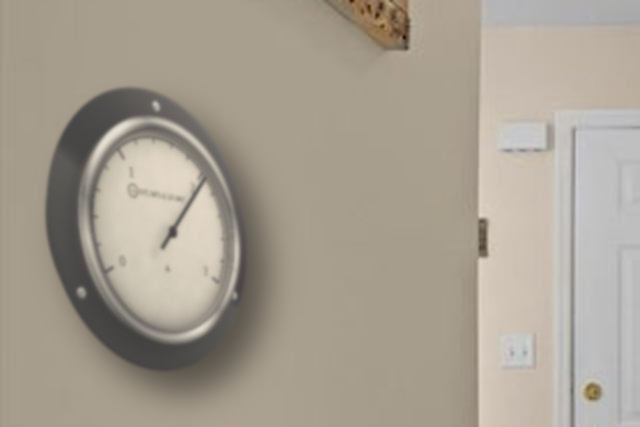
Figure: 2 A
